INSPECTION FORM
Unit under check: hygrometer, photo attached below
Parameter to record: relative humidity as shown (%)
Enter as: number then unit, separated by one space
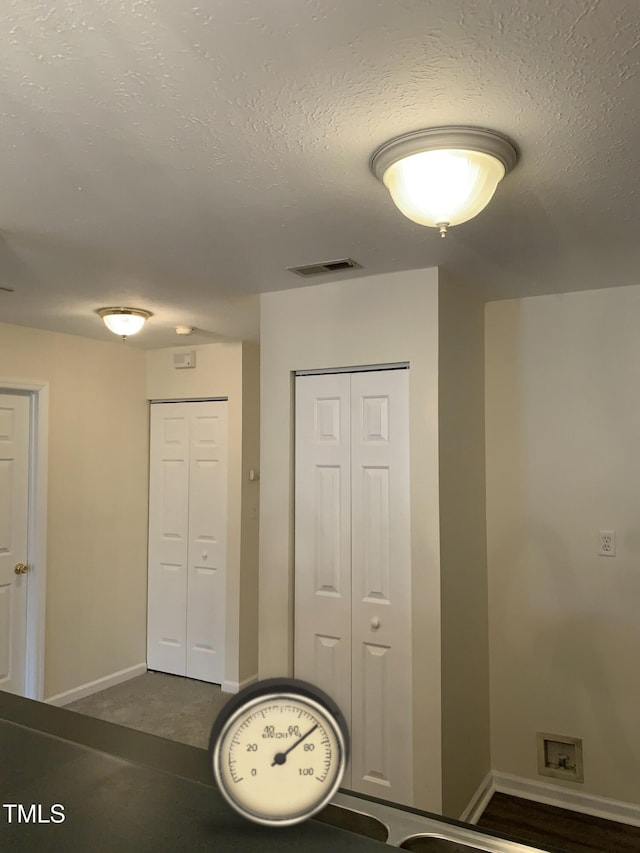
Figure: 70 %
